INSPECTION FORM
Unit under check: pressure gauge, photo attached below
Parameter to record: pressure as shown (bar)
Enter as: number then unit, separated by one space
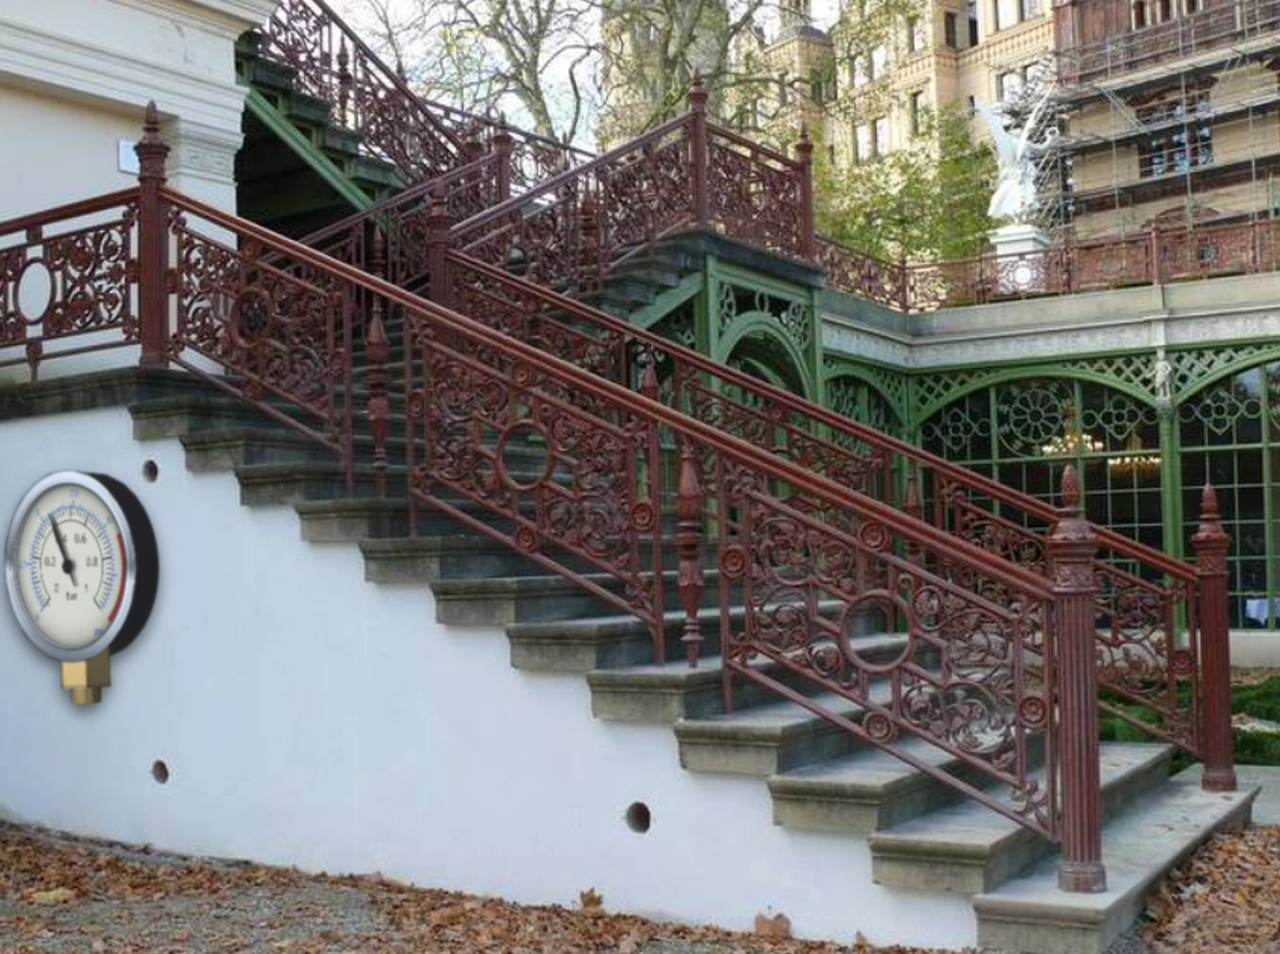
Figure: 0.4 bar
